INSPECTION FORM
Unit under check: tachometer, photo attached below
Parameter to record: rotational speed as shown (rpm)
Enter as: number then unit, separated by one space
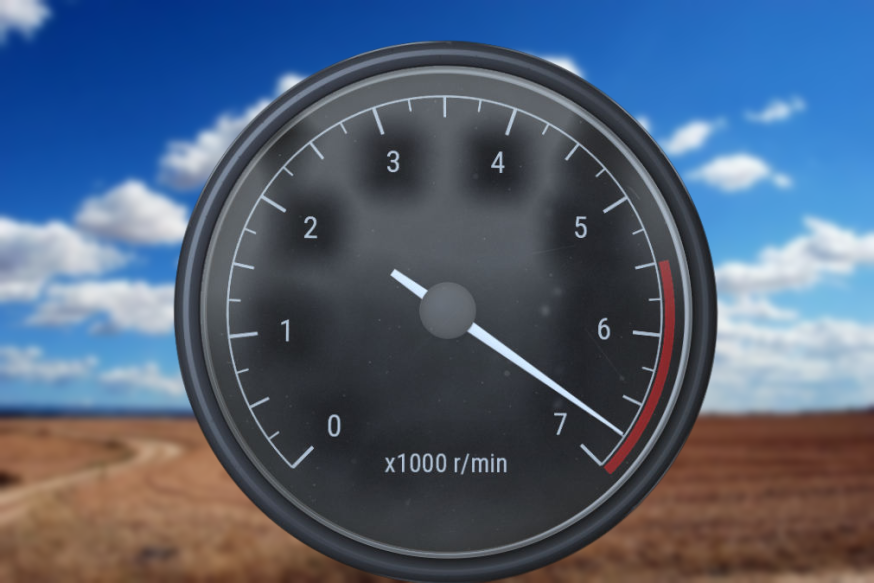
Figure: 6750 rpm
